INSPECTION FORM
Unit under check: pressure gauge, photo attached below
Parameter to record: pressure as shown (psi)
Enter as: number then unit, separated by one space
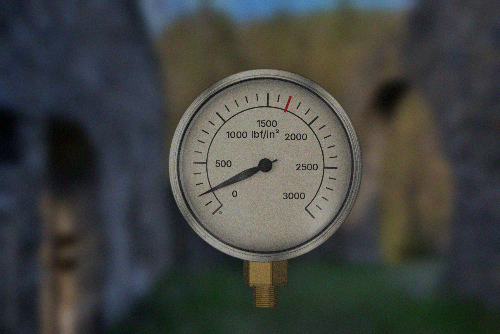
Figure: 200 psi
